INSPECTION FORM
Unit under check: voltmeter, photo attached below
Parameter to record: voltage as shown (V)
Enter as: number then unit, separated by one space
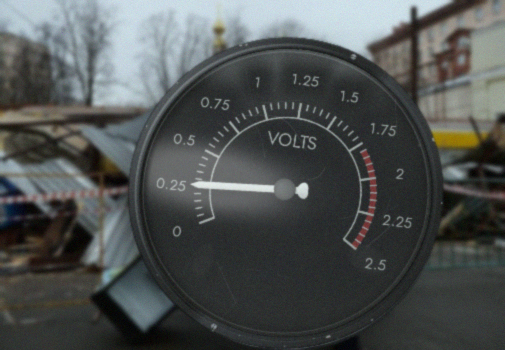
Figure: 0.25 V
